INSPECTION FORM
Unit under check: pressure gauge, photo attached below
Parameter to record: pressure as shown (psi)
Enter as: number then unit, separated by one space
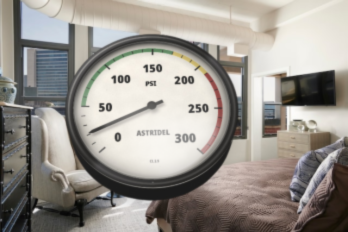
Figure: 20 psi
